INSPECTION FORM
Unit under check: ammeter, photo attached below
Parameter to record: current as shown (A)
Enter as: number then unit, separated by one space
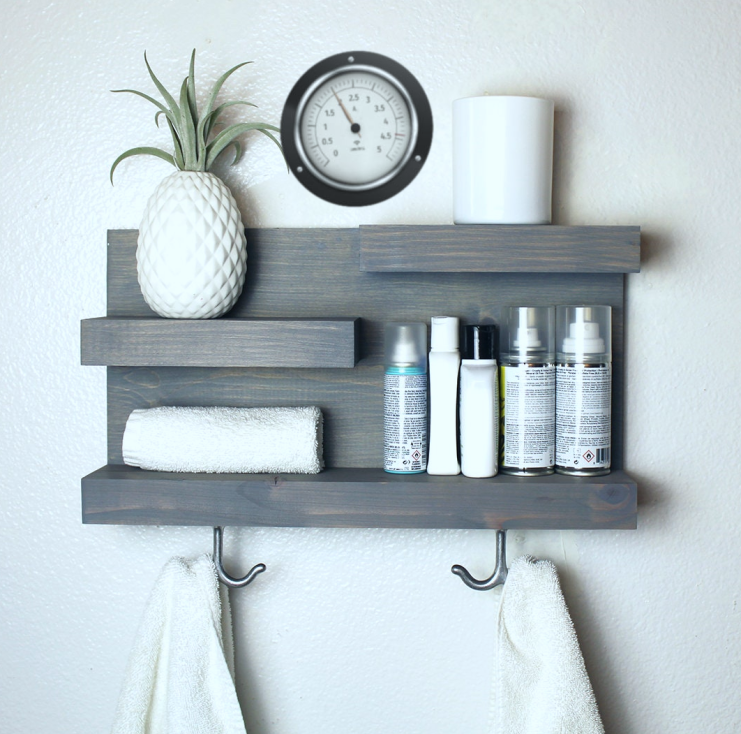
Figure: 2 A
